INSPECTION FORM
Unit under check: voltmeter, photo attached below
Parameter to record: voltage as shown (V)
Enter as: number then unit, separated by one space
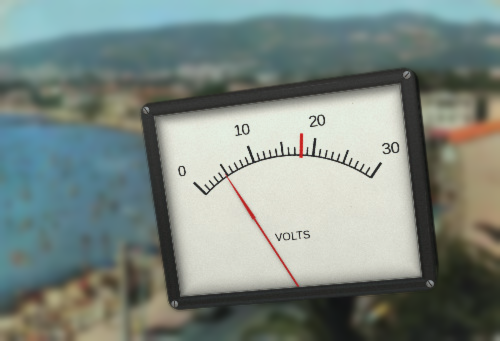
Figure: 5 V
